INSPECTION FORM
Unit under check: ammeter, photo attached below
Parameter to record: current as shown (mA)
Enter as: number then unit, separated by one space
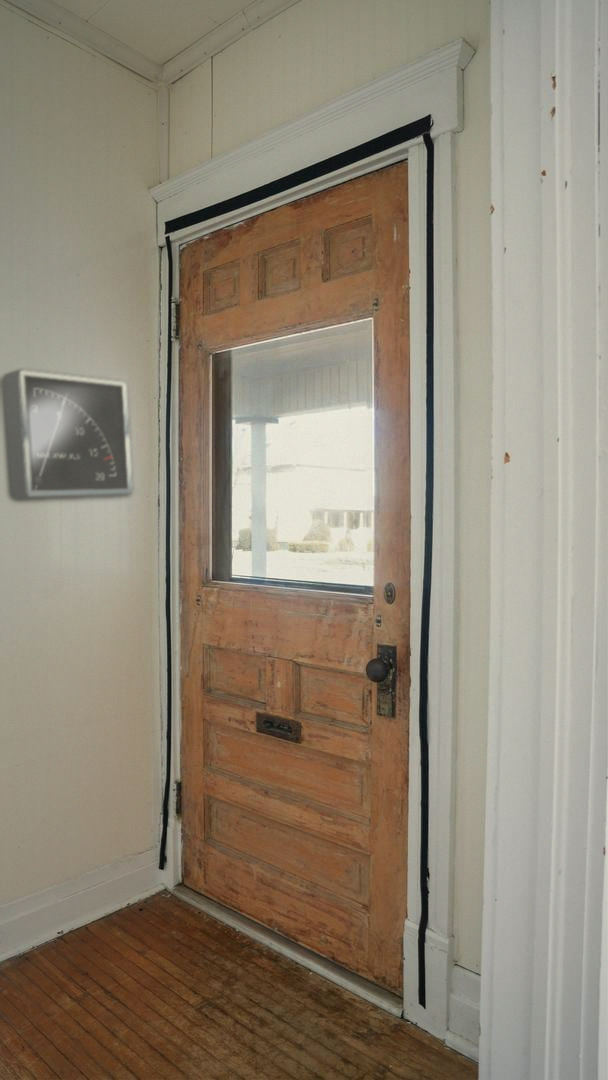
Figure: 5 mA
